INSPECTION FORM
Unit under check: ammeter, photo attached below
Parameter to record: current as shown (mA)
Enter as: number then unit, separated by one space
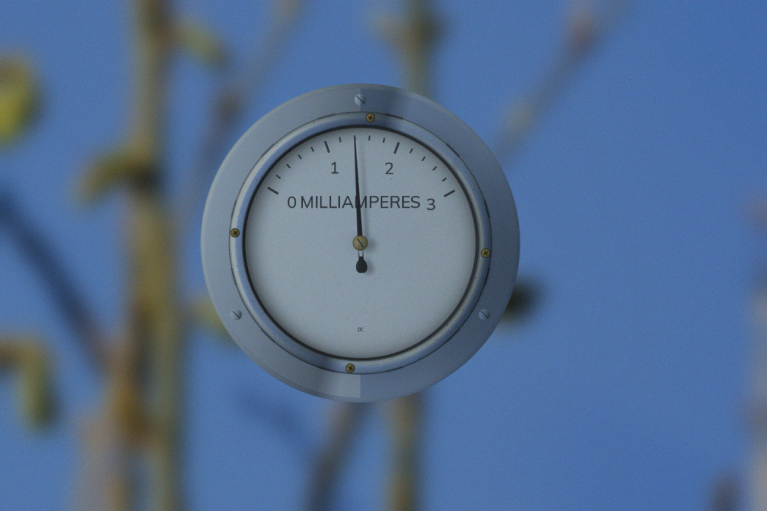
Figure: 1.4 mA
